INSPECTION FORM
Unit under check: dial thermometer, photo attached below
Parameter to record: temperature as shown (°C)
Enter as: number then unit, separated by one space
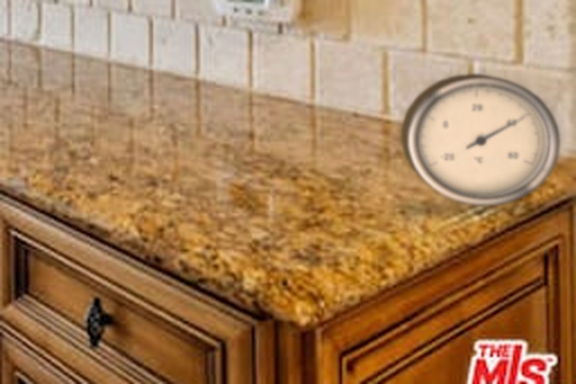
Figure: 40 °C
